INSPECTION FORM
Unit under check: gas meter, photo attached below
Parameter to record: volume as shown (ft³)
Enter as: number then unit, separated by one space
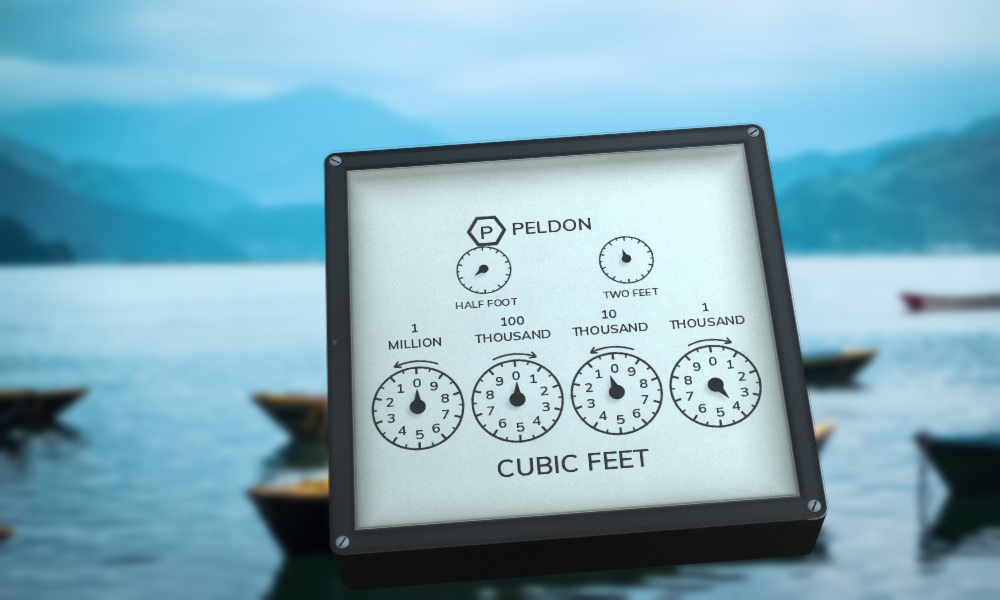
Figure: 400 ft³
